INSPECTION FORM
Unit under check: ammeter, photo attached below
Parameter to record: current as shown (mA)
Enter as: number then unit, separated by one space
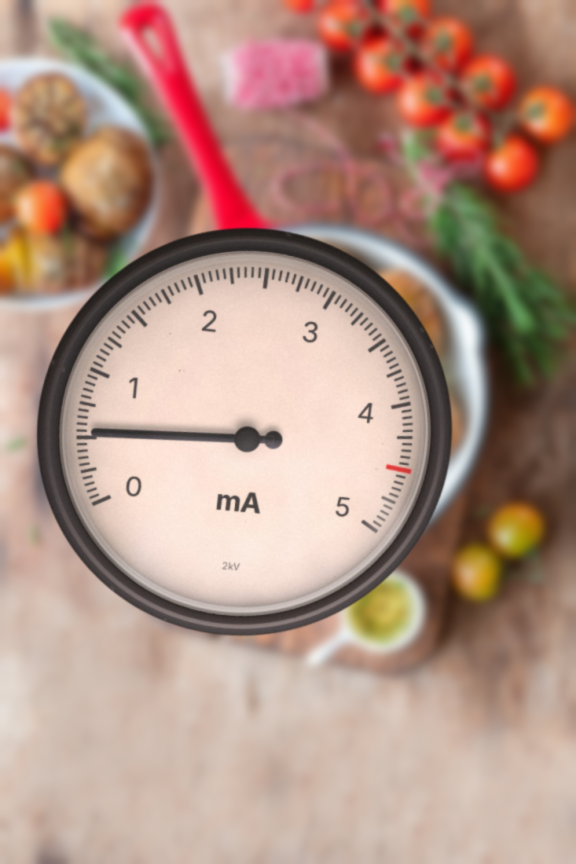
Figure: 0.55 mA
